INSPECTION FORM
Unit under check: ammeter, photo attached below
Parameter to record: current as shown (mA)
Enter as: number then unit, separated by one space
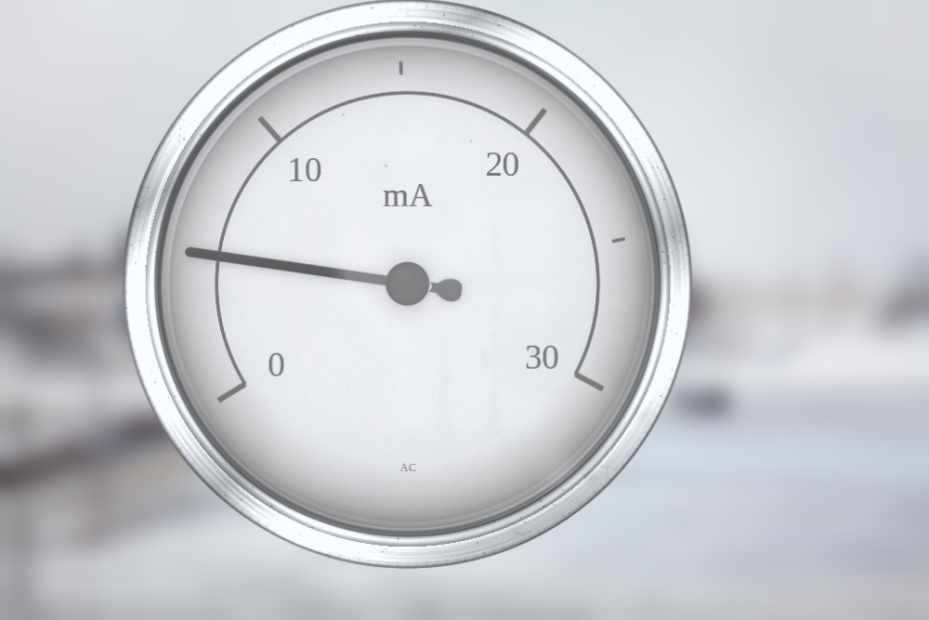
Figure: 5 mA
